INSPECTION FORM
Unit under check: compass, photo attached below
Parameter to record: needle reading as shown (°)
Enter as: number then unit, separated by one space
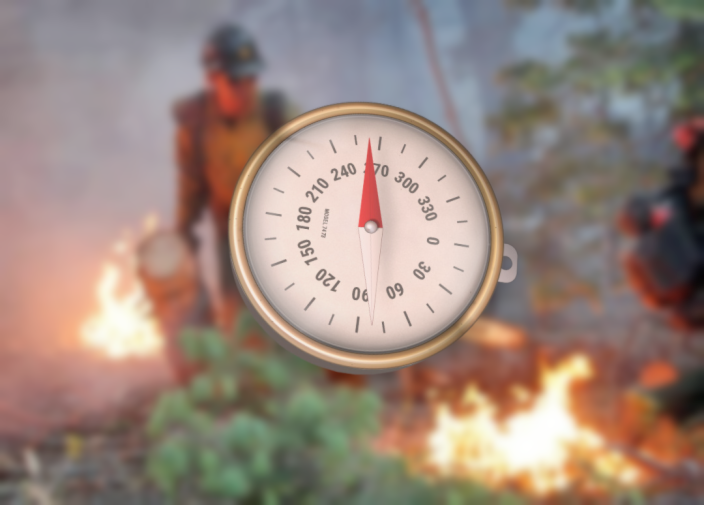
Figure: 262.5 °
